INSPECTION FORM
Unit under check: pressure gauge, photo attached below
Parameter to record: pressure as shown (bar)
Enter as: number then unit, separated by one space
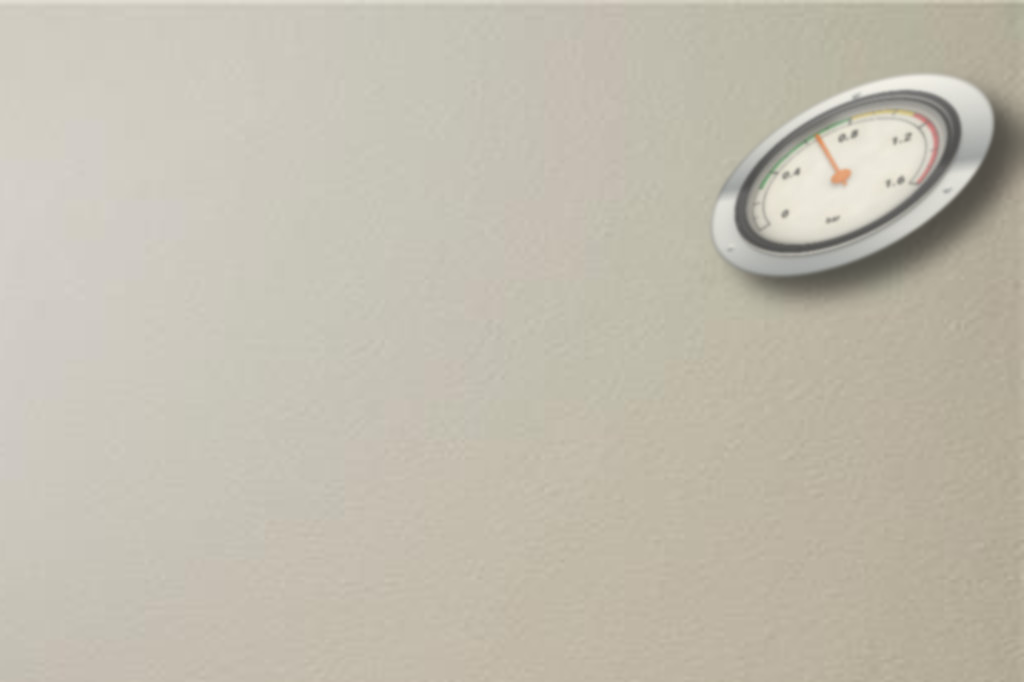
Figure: 0.65 bar
